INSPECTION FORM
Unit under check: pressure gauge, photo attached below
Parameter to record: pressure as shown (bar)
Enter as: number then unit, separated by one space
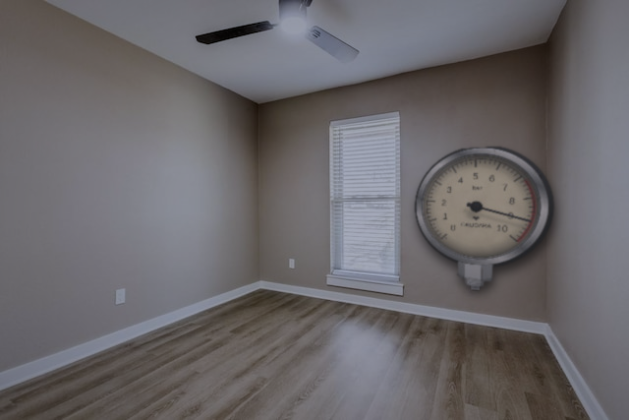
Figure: 9 bar
